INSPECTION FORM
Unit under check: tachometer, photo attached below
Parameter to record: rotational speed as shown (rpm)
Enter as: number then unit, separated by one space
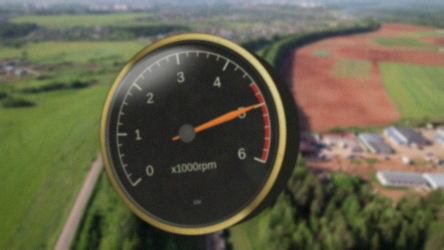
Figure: 5000 rpm
